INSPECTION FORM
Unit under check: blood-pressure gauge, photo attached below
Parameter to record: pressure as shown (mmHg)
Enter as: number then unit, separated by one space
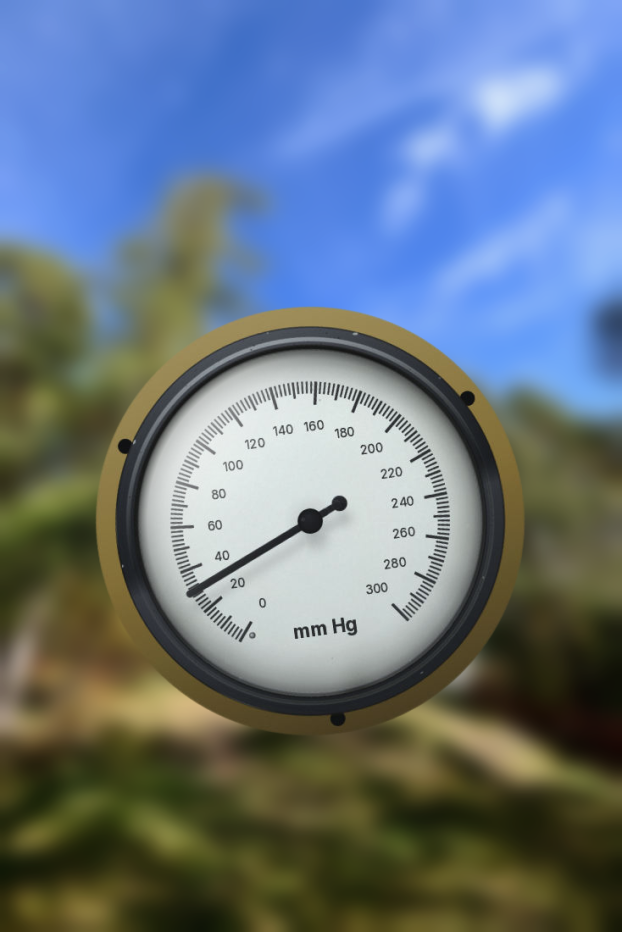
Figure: 30 mmHg
